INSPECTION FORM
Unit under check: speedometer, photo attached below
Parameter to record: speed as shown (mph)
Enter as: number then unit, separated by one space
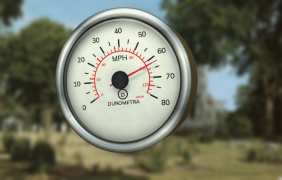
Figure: 62.5 mph
